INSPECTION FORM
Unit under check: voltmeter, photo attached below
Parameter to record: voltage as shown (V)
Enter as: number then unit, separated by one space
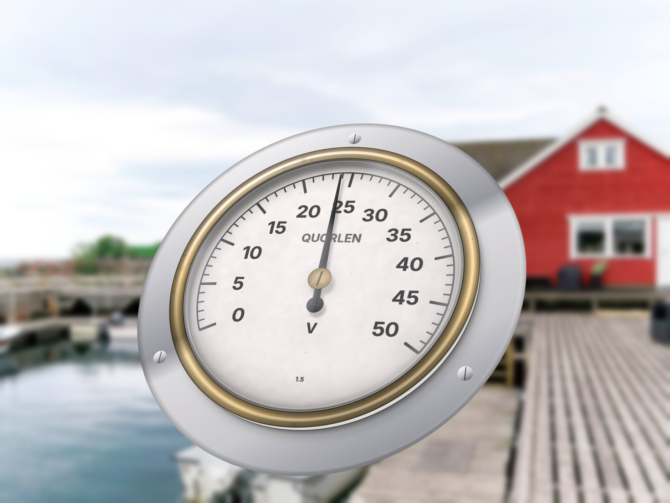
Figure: 24 V
